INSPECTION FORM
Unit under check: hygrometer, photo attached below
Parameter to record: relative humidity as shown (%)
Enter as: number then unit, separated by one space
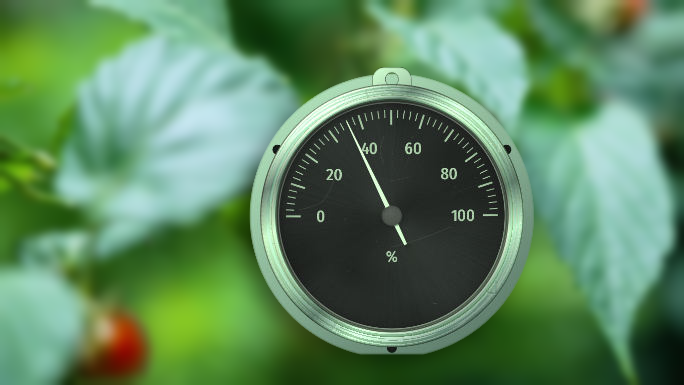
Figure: 36 %
